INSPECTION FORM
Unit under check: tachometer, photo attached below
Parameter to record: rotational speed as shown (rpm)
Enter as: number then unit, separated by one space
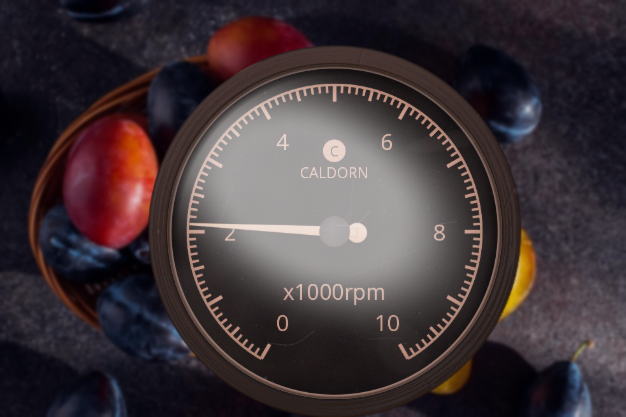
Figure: 2100 rpm
